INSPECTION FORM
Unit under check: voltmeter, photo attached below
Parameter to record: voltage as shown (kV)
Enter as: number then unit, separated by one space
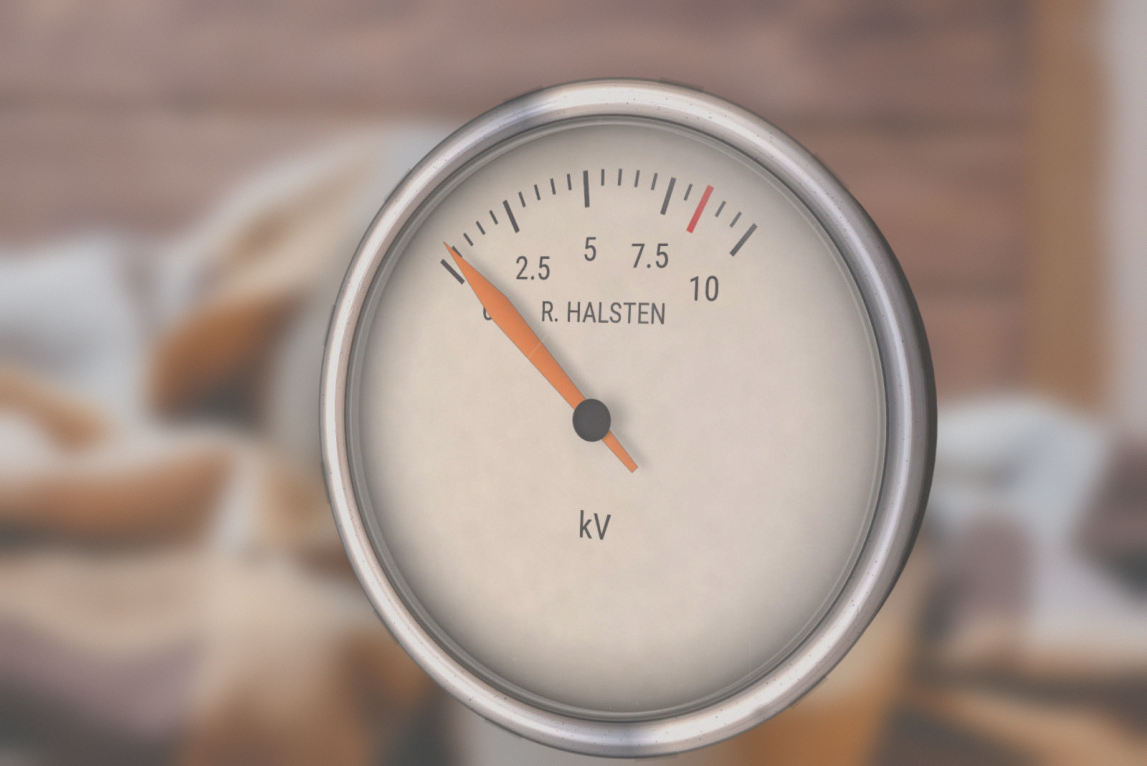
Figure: 0.5 kV
